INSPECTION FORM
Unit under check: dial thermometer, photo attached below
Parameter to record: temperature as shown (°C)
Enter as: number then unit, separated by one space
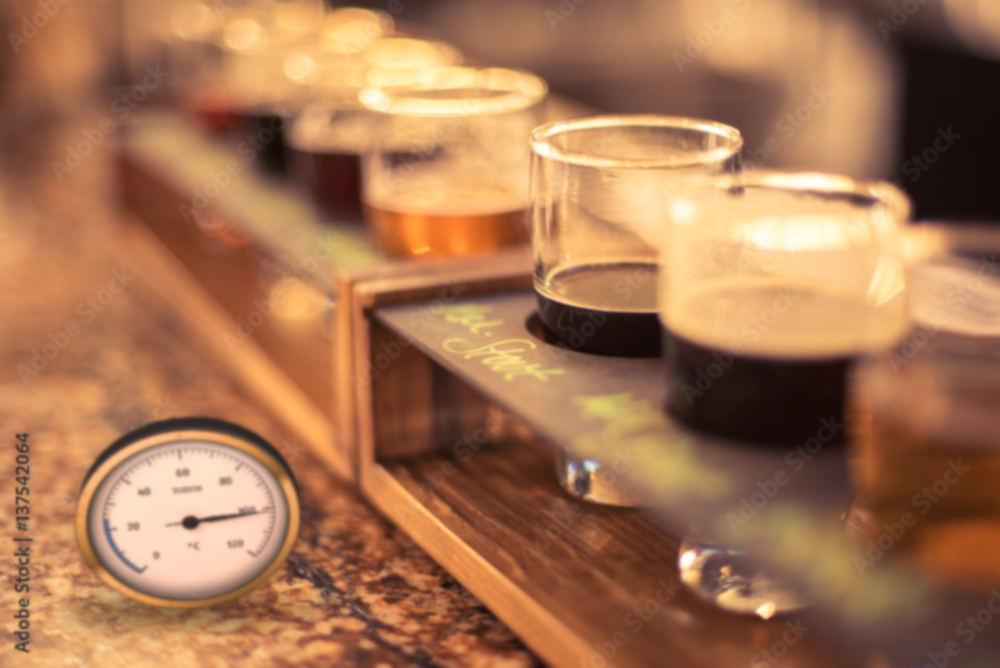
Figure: 100 °C
